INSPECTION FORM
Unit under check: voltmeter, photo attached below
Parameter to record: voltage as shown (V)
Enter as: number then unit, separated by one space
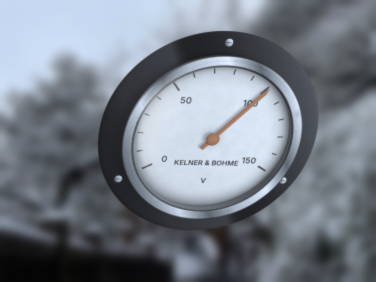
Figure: 100 V
